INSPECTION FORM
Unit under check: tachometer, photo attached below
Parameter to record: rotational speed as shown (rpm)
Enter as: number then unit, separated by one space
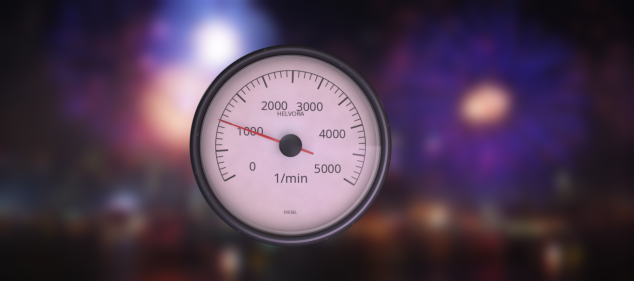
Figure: 1000 rpm
